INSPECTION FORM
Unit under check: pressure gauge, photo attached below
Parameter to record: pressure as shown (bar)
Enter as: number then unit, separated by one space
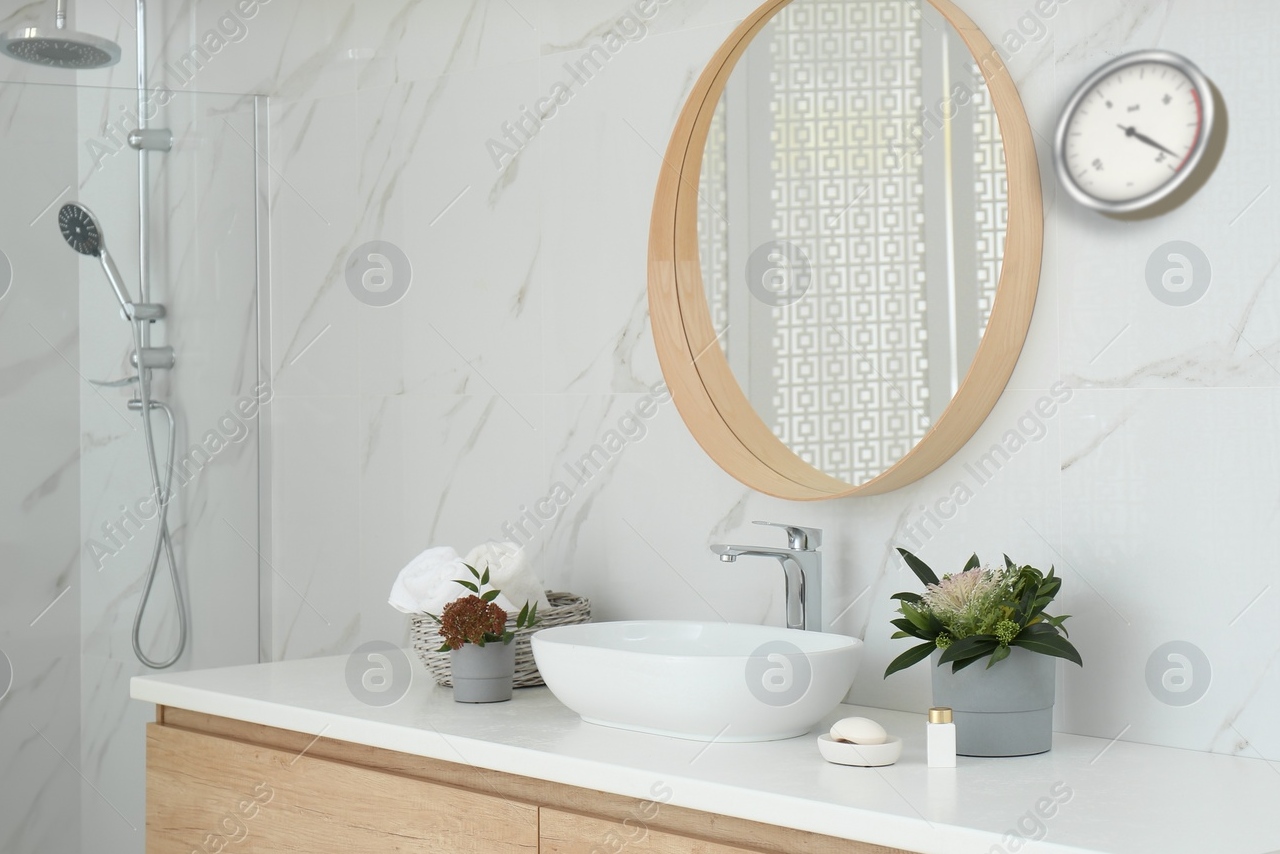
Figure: 23 bar
